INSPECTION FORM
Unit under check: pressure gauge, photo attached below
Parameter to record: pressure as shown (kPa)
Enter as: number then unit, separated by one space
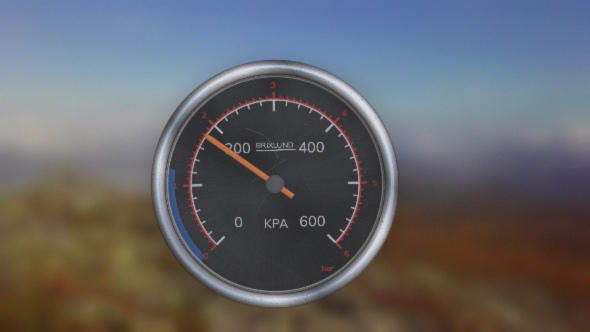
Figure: 180 kPa
